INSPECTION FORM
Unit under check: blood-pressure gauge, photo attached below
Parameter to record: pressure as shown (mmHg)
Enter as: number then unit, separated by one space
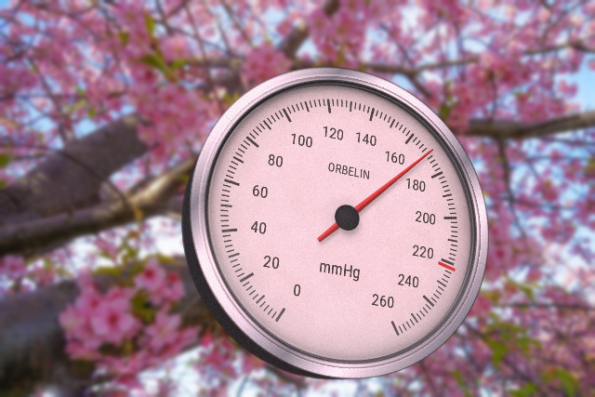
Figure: 170 mmHg
